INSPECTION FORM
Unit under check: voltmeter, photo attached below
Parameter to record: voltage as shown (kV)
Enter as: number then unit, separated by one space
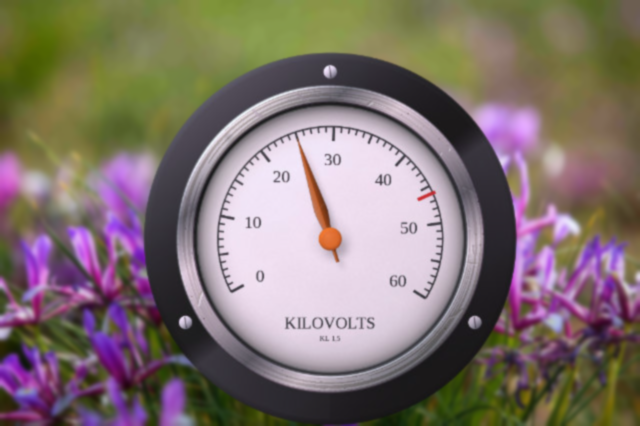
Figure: 25 kV
